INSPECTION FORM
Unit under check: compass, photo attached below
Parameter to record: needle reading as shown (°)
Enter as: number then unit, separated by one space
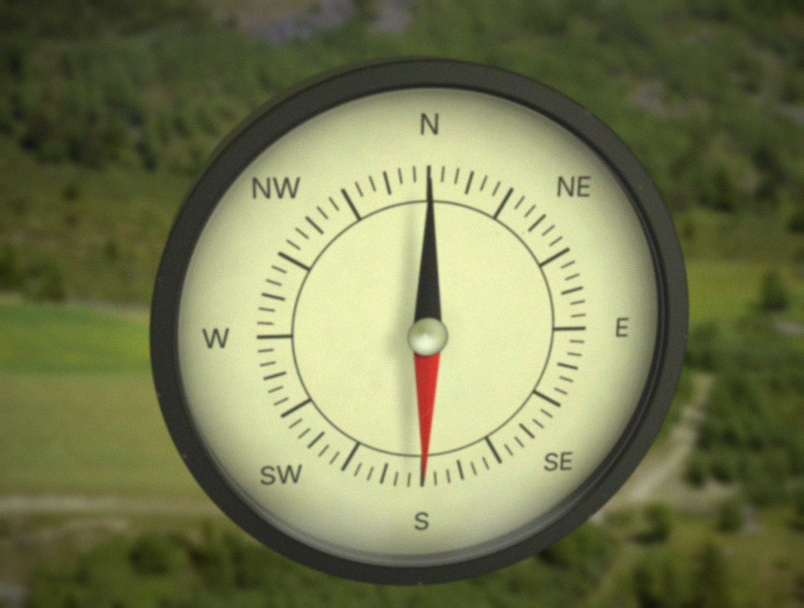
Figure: 180 °
